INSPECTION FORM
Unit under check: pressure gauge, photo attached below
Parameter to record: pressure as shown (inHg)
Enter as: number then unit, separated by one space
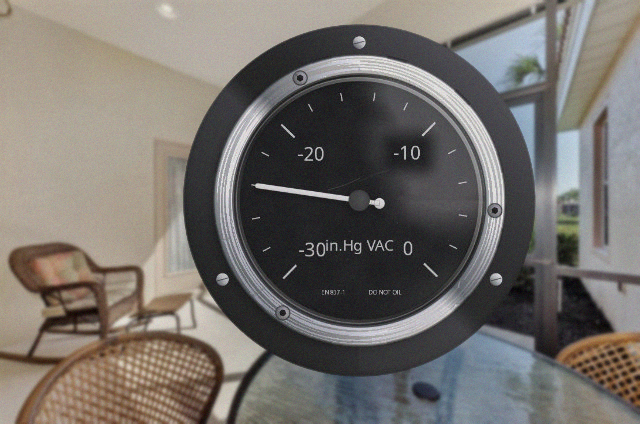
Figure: -24 inHg
